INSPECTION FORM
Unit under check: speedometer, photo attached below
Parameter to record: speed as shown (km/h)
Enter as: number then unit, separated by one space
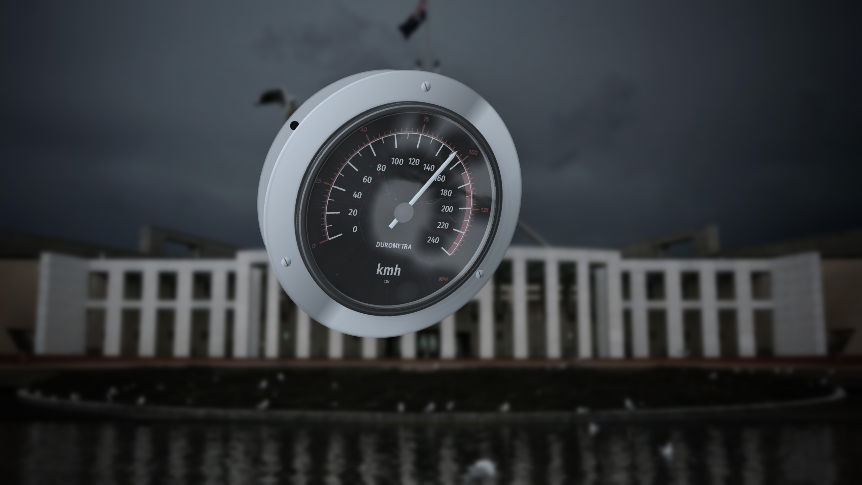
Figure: 150 km/h
